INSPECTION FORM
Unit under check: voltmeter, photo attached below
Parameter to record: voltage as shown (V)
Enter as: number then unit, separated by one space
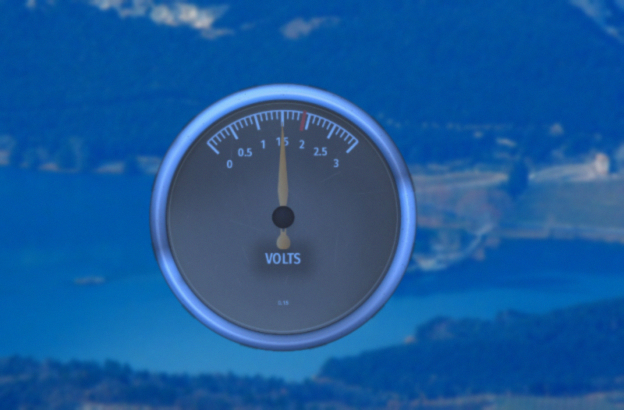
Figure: 1.5 V
